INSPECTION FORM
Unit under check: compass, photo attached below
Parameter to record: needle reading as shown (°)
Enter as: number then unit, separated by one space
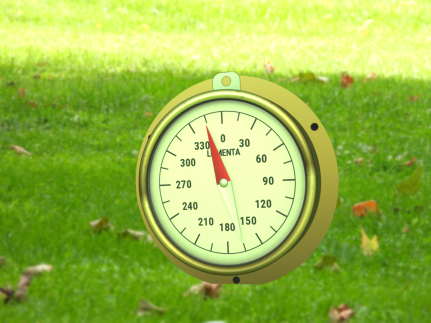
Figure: 345 °
